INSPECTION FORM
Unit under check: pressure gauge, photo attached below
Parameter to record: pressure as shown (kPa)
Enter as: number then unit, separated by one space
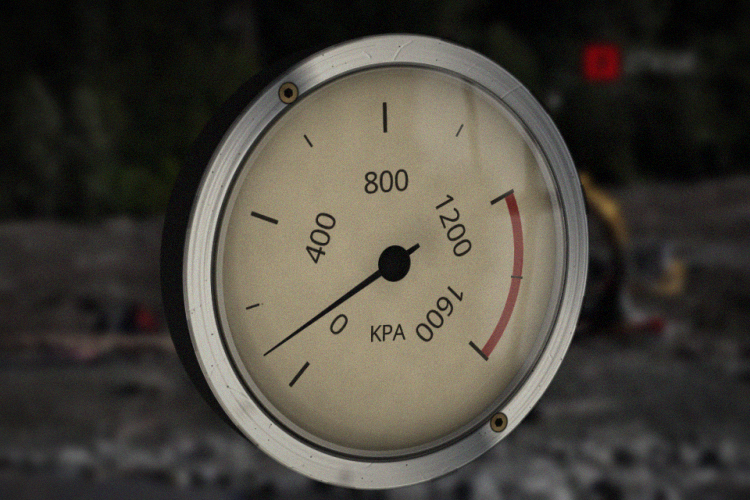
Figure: 100 kPa
